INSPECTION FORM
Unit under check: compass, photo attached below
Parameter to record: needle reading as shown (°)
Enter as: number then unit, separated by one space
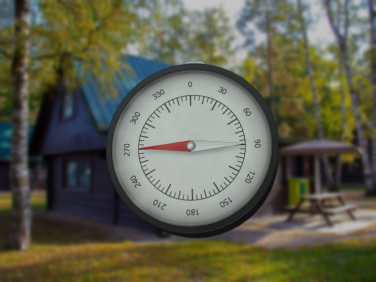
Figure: 270 °
